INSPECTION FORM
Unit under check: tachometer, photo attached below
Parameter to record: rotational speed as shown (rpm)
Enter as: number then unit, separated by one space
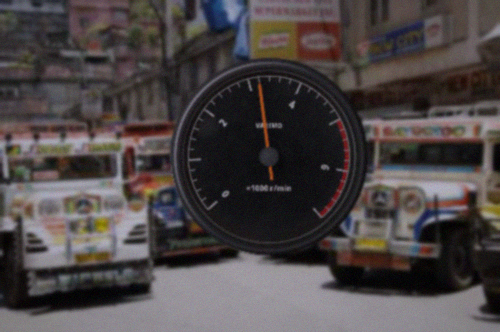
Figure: 3200 rpm
